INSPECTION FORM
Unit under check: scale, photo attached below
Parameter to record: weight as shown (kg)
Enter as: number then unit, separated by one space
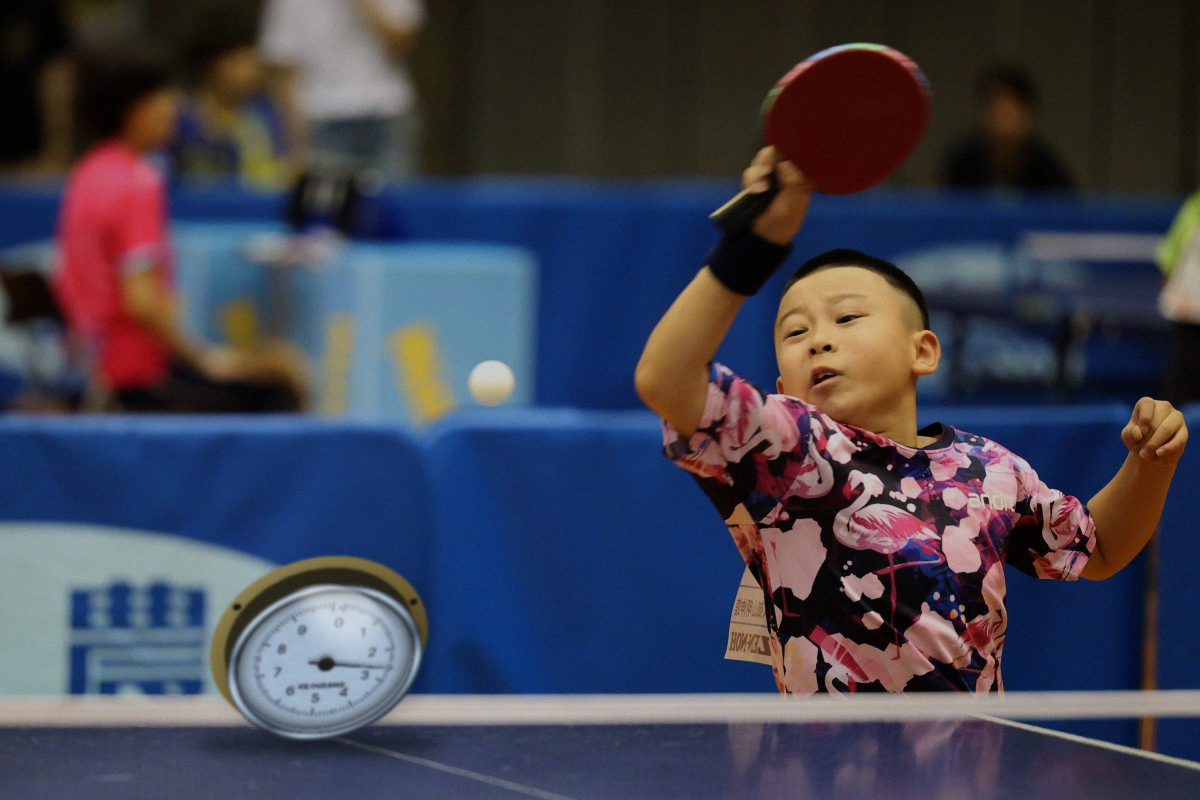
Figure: 2.5 kg
